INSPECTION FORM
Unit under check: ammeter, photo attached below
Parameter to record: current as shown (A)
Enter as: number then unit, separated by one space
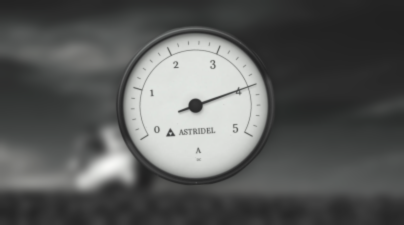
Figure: 4 A
